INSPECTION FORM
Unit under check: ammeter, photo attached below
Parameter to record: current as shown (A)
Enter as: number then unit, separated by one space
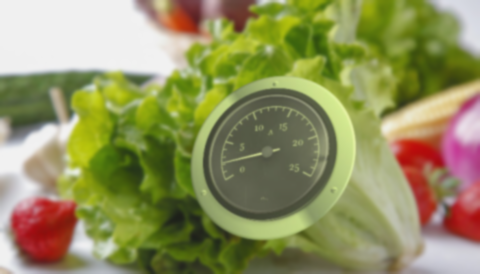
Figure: 2 A
